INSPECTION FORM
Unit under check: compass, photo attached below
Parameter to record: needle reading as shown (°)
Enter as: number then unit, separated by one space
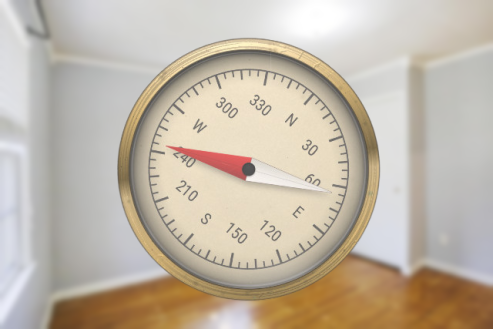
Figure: 245 °
